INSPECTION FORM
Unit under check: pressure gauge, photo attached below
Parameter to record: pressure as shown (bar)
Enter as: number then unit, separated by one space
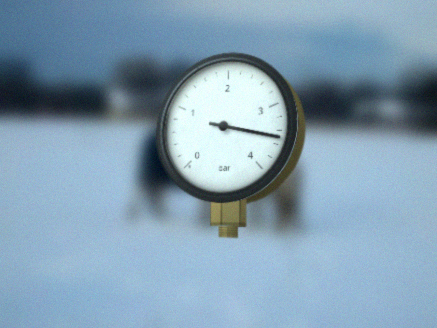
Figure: 3.5 bar
